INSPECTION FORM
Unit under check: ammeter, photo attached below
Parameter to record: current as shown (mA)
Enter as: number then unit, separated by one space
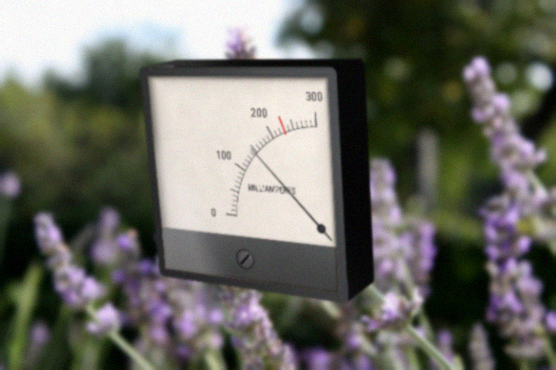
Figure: 150 mA
